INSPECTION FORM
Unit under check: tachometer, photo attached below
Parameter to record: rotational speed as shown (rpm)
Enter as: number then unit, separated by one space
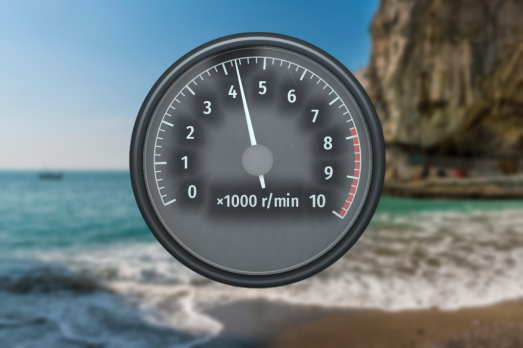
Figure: 4300 rpm
